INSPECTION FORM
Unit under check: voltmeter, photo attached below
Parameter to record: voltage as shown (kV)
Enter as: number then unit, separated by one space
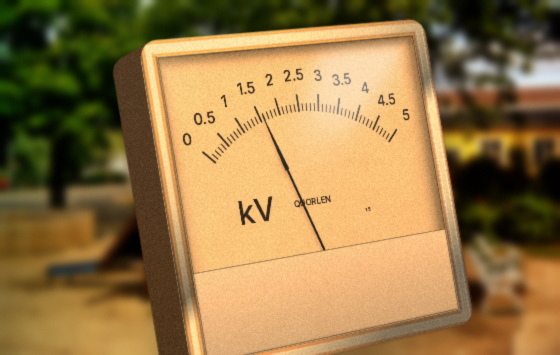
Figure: 1.5 kV
